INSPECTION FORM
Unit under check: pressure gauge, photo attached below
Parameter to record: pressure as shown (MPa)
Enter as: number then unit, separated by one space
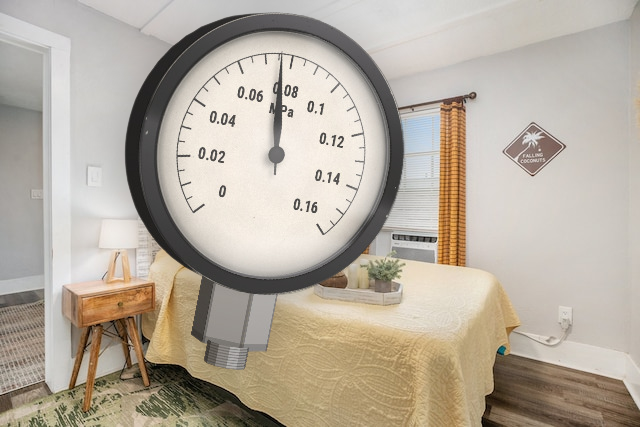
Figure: 0.075 MPa
